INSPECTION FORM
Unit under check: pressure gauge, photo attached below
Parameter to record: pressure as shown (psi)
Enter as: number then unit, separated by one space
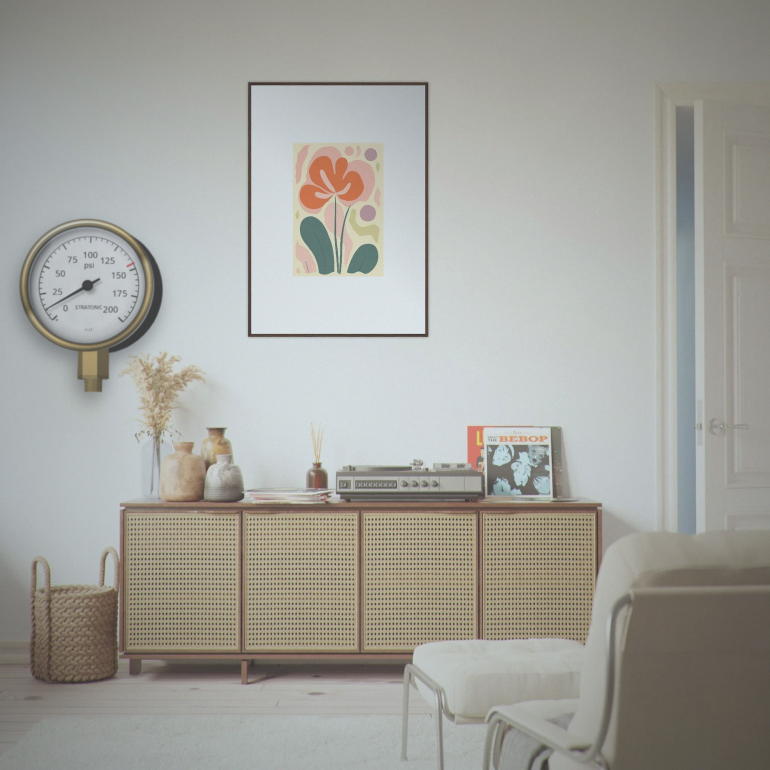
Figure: 10 psi
